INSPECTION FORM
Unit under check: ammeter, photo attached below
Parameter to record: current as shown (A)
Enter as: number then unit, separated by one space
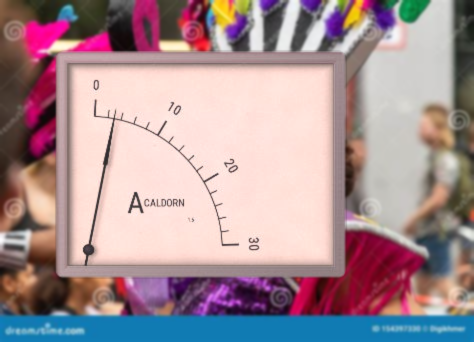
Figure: 3 A
